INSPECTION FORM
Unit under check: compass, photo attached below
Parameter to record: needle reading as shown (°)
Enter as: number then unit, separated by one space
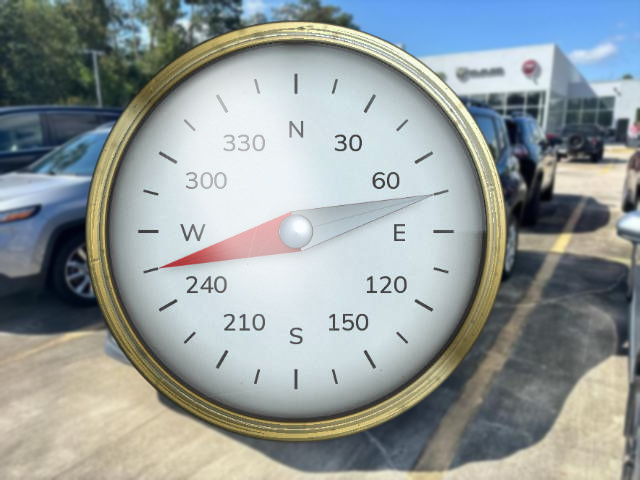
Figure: 255 °
